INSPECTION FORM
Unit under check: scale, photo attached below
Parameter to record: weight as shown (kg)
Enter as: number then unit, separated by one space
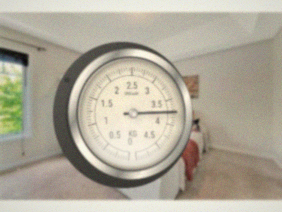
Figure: 3.75 kg
